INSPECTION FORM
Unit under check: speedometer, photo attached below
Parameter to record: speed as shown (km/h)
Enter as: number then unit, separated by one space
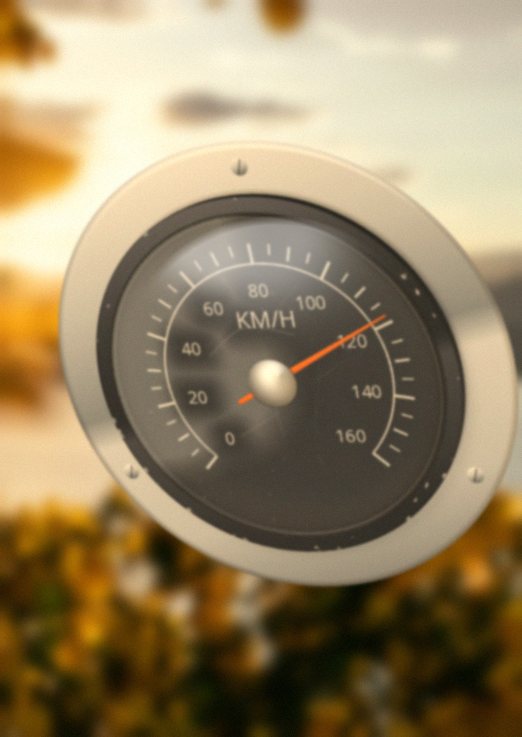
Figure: 117.5 km/h
